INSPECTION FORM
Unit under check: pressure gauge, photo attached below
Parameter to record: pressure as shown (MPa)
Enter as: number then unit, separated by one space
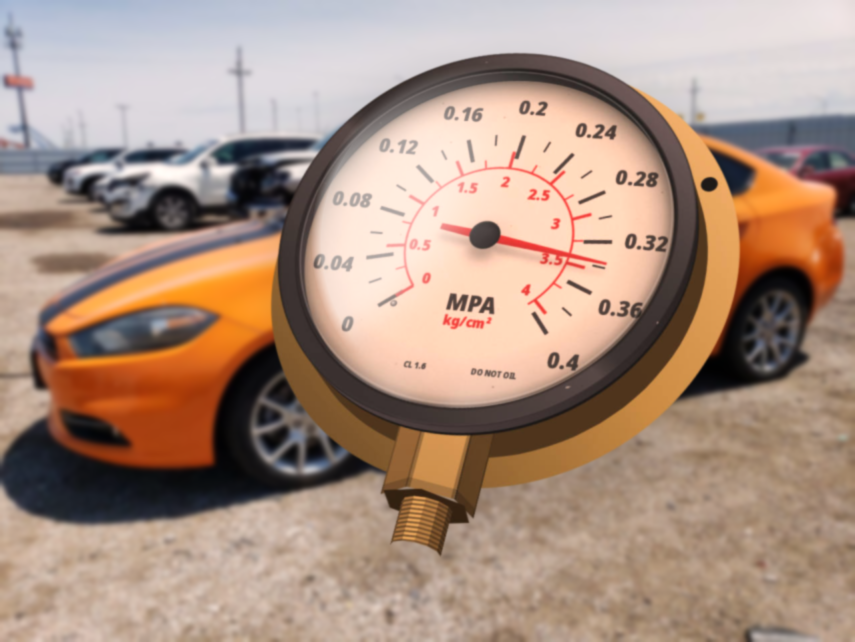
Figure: 0.34 MPa
